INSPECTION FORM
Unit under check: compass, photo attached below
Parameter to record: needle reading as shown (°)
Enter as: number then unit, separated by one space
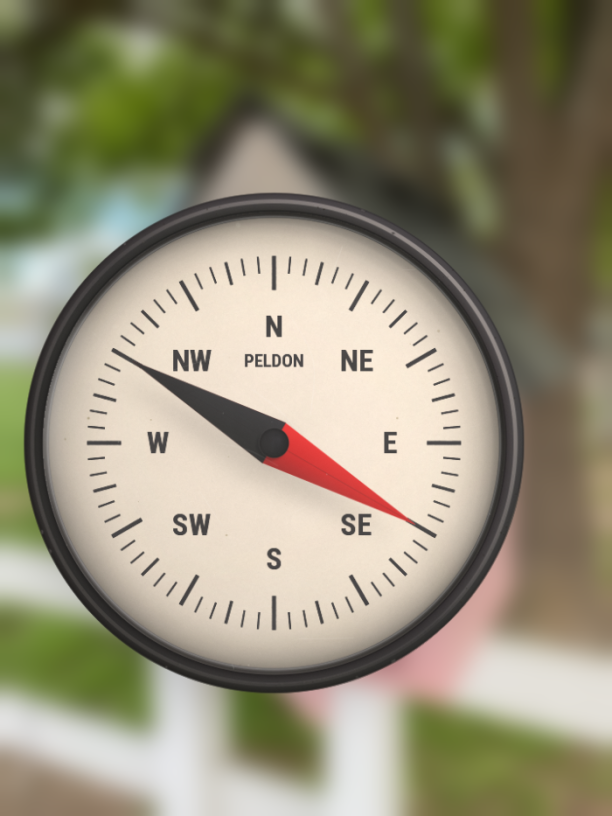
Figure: 120 °
